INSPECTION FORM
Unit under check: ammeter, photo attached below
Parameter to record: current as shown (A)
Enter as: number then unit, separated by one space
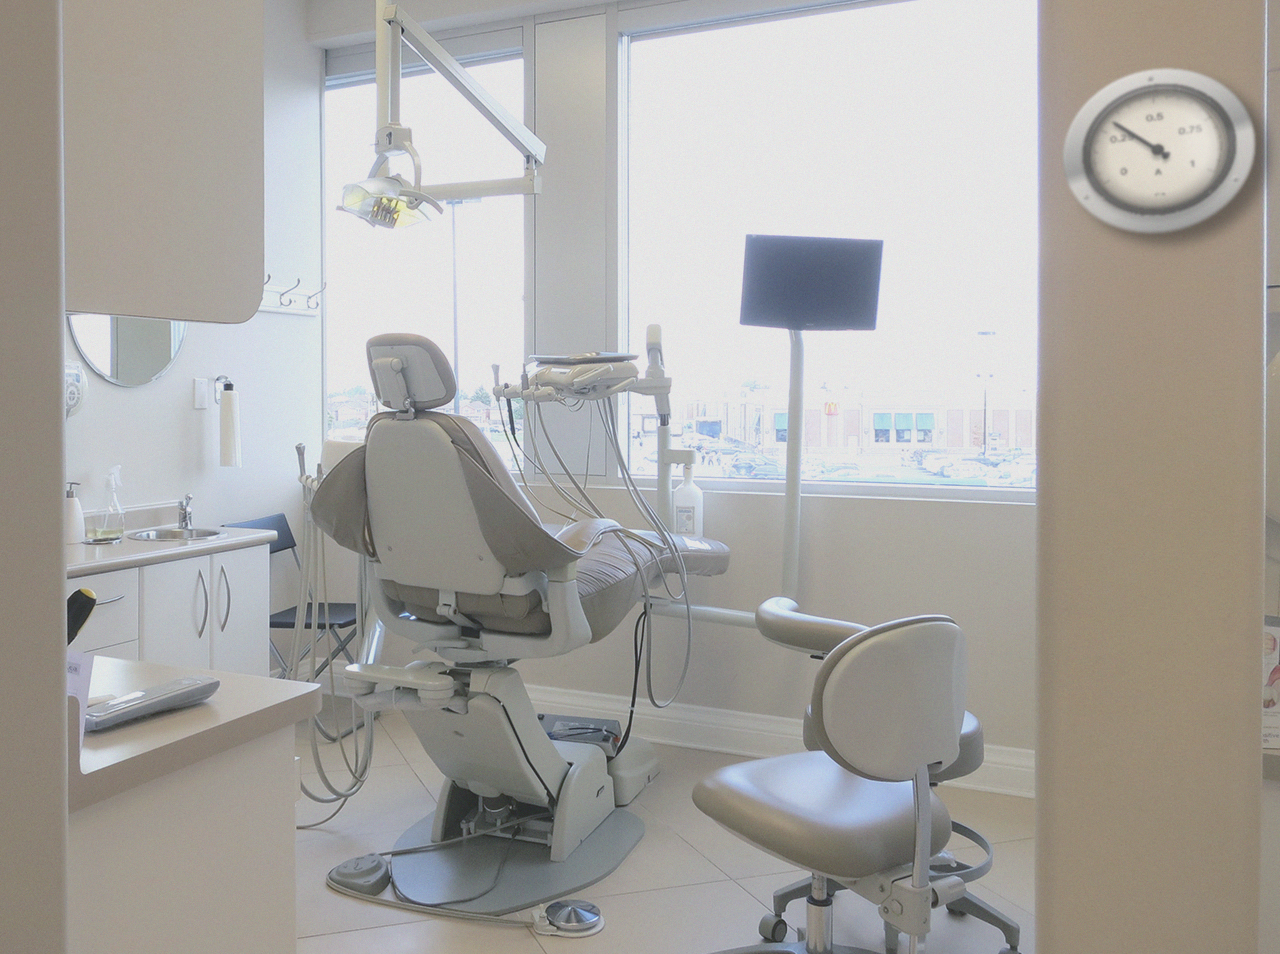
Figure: 0.3 A
